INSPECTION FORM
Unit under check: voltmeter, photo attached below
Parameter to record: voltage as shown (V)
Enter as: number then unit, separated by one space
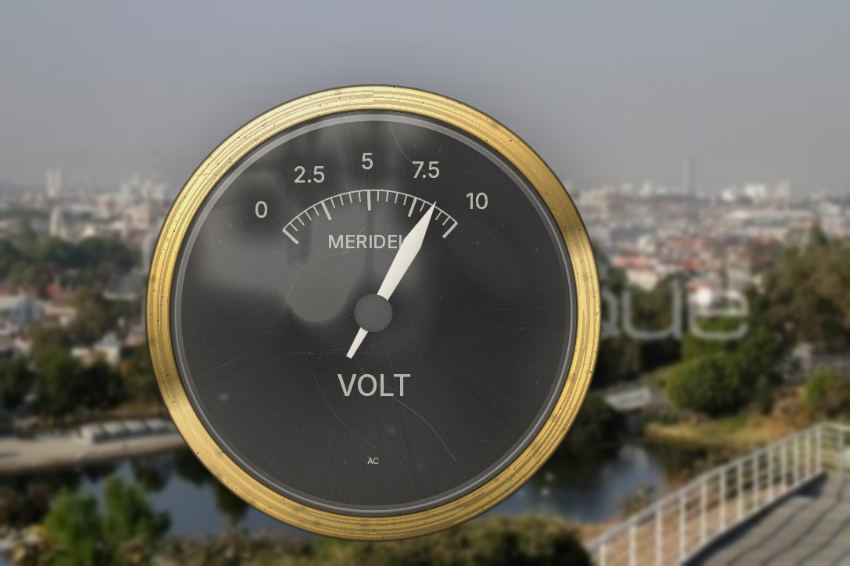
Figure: 8.5 V
